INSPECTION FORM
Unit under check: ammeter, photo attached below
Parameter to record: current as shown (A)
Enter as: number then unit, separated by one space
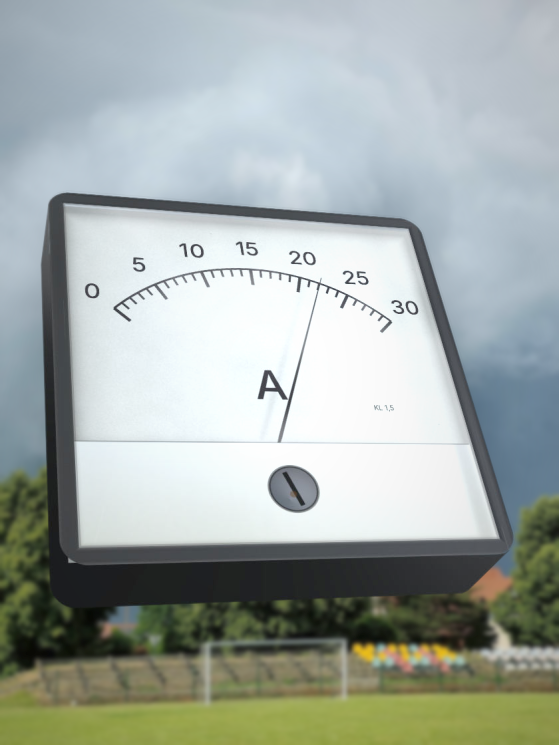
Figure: 22 A
